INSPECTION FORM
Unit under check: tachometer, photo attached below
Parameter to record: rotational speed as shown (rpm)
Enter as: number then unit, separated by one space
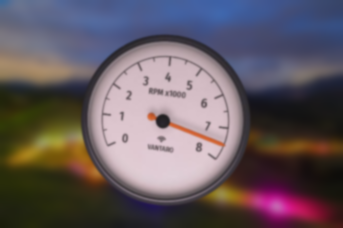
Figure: 7500 rpm
